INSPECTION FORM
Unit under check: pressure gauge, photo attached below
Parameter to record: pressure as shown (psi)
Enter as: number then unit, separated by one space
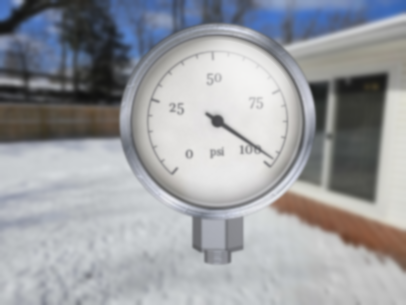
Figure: 97.5 psi
